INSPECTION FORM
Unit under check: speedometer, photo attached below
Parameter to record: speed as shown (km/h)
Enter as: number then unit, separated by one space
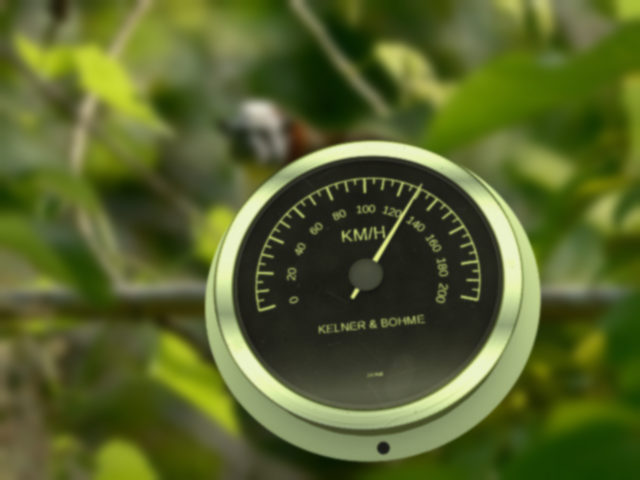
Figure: 130 km/h
